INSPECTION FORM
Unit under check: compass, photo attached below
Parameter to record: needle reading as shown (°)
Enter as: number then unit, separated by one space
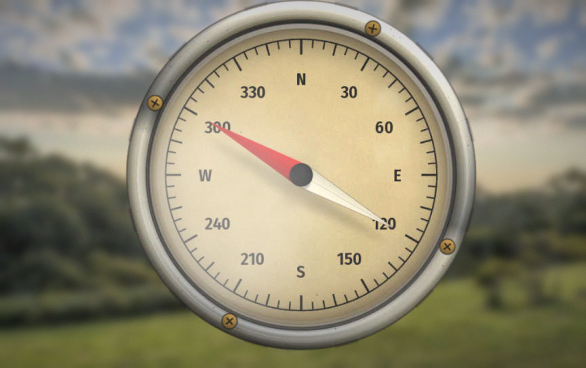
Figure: 300 °
